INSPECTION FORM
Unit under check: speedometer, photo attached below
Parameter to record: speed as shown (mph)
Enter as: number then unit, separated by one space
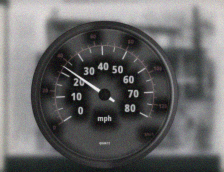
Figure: 22.5 mph
